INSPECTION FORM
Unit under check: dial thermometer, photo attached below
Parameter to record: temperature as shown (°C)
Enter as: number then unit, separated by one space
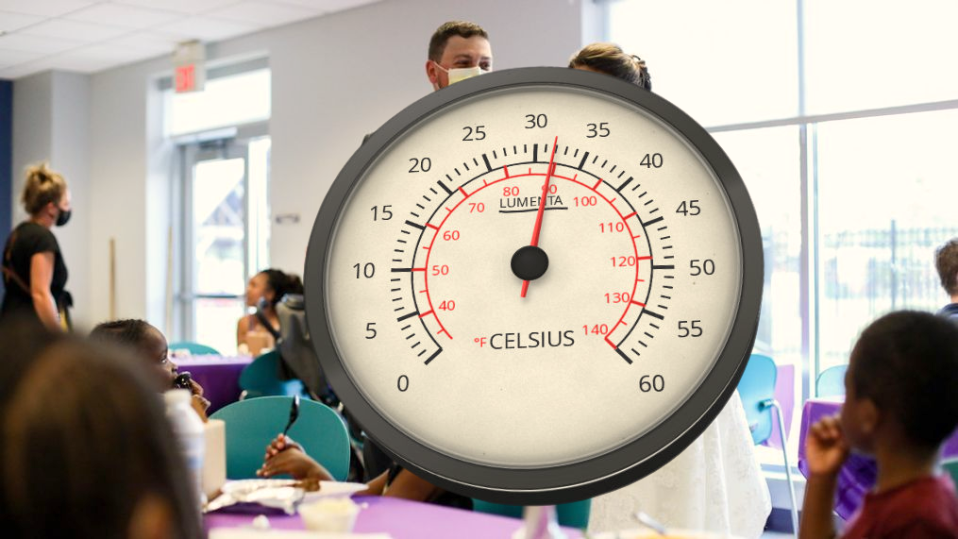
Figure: 32 °C
